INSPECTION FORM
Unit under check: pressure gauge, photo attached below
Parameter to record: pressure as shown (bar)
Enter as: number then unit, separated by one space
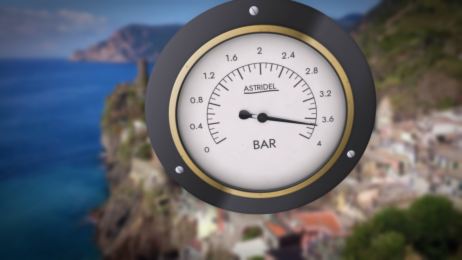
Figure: 3.7 bar
